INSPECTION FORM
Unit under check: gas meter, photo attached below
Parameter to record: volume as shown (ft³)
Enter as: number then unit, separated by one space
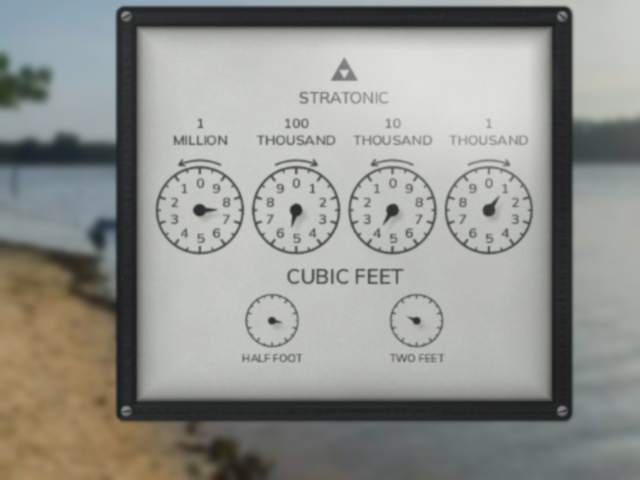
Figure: 754100 ft³
